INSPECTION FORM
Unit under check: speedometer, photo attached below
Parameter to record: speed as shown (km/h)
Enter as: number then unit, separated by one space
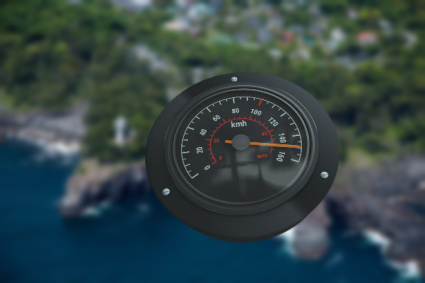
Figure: 150 km/h
